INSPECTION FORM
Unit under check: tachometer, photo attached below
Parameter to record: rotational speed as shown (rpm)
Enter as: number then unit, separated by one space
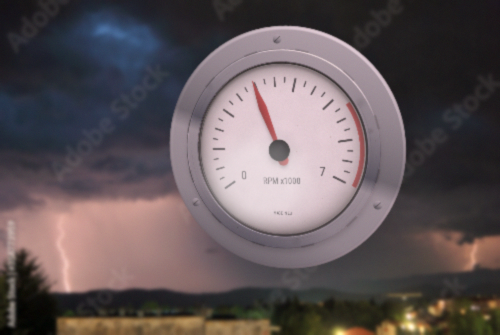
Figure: 3000 rpm
